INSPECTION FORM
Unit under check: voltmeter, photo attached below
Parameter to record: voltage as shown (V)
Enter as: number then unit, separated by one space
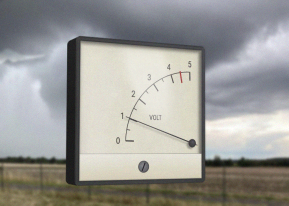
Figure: 1 V
